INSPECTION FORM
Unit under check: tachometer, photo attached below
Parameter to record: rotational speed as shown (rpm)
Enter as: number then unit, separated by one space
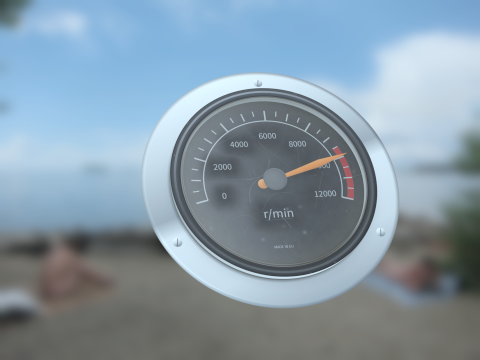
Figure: 10000 rpm
